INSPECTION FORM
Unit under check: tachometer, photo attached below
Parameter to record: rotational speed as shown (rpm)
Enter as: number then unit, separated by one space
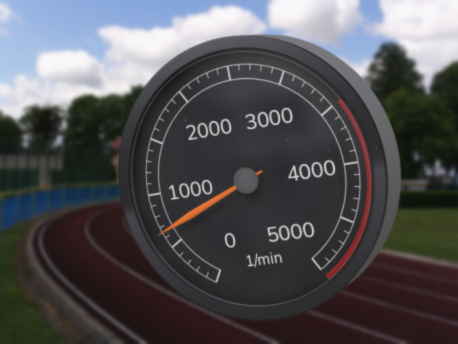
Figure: 650 rpm
